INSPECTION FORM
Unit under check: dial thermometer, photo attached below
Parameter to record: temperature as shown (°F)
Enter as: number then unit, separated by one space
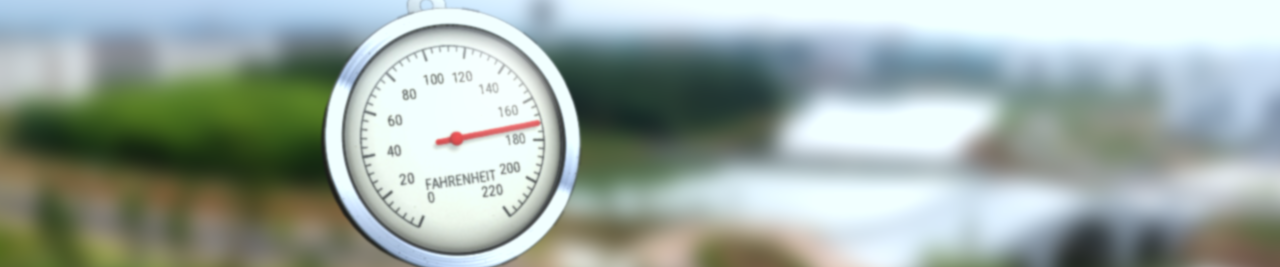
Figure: 172 °F
